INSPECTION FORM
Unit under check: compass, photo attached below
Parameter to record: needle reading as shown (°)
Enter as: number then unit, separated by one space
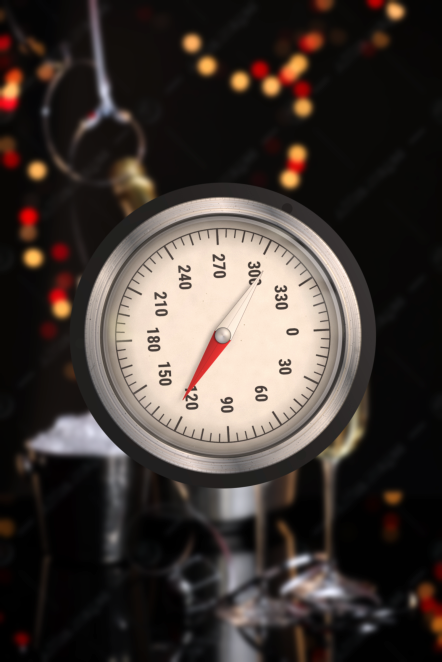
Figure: 125 °
